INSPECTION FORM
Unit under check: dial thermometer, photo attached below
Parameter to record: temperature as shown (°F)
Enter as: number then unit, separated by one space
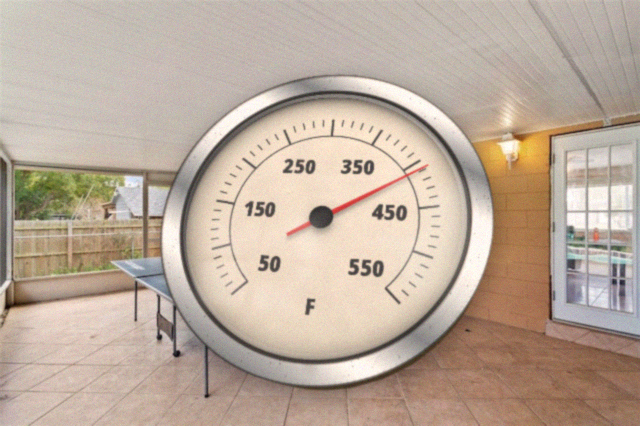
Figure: 410 °F
